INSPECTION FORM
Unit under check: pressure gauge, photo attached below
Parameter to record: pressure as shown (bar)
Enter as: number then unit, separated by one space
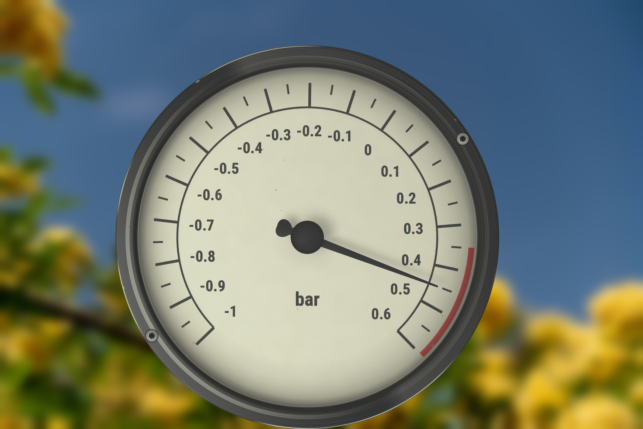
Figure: 0.45 bar
